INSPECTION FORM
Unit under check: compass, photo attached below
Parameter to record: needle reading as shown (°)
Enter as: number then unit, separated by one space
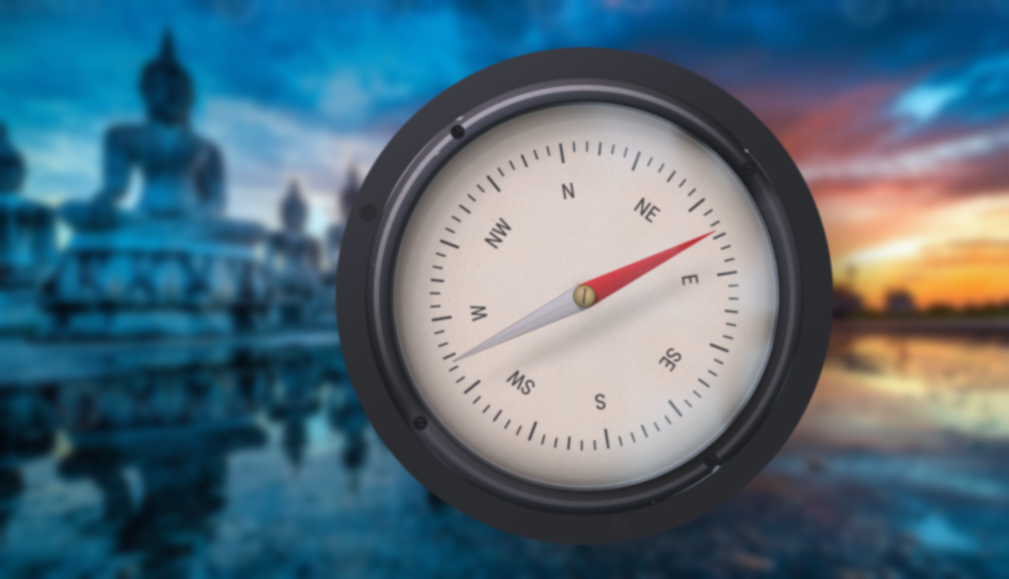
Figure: 72.5 °
